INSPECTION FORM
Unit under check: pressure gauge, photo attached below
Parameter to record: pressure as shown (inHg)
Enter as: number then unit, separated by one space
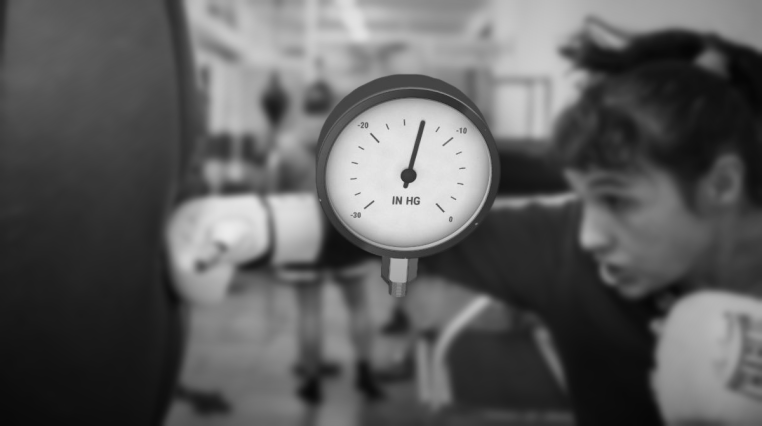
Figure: -14 inHg
